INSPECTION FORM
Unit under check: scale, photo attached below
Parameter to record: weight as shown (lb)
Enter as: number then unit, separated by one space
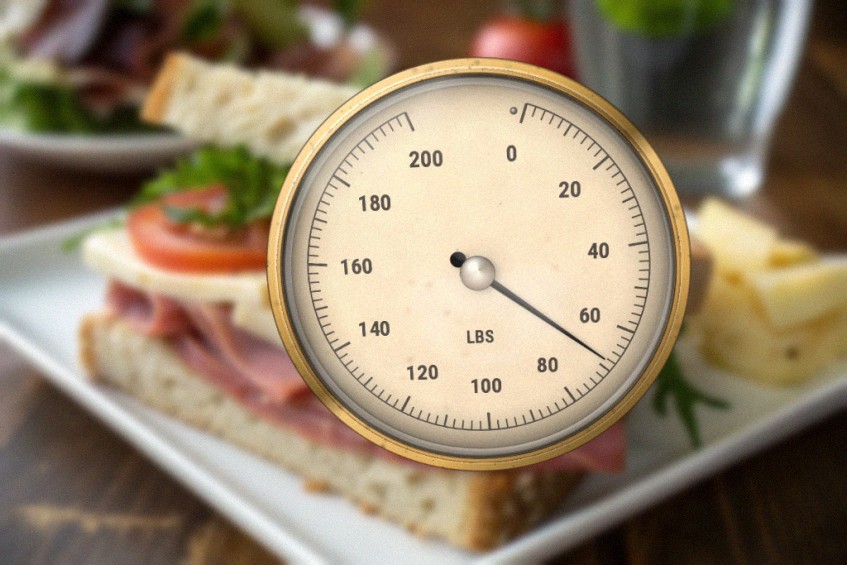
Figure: 68 lb
